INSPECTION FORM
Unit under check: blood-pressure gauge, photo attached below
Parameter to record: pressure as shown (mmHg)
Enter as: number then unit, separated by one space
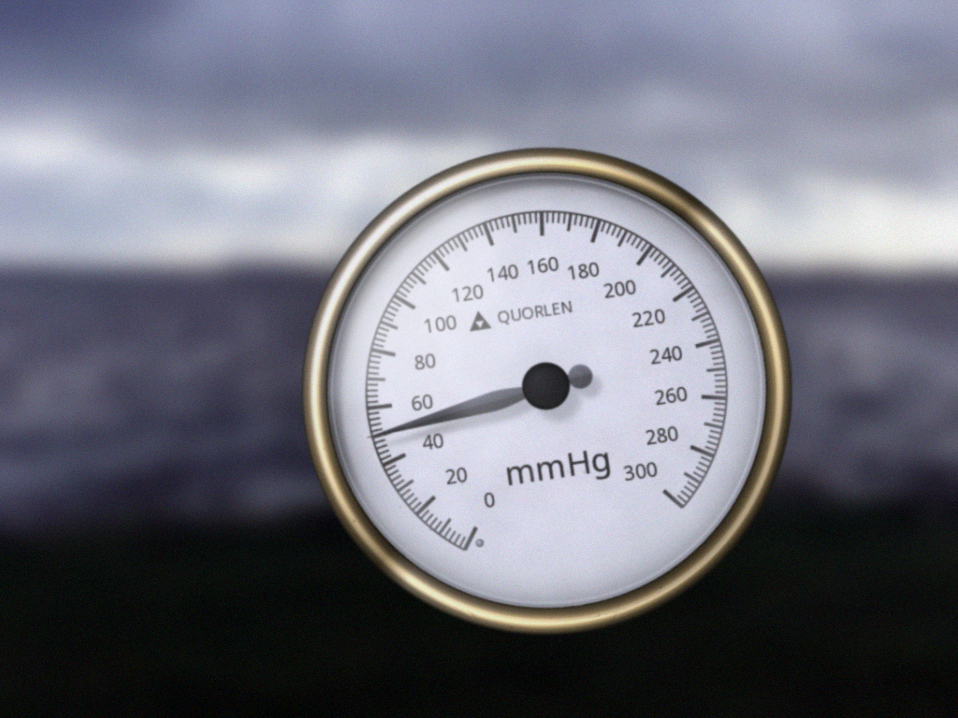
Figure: 50 mmHg
